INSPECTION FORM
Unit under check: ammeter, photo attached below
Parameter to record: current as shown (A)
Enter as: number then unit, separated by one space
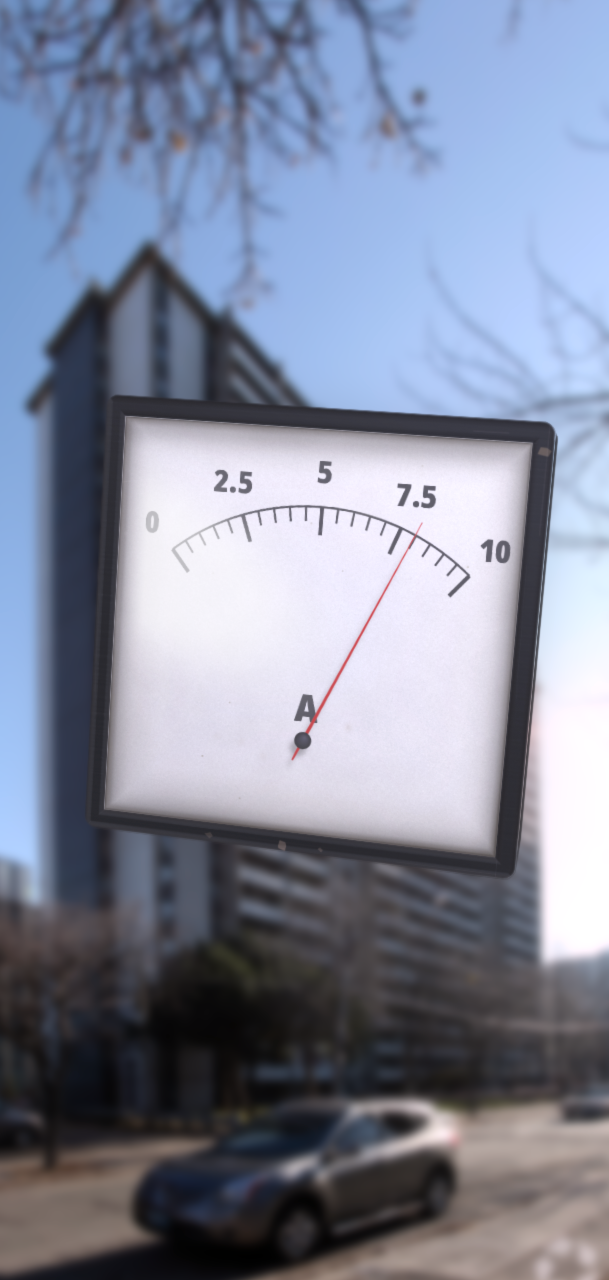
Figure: 8 A
